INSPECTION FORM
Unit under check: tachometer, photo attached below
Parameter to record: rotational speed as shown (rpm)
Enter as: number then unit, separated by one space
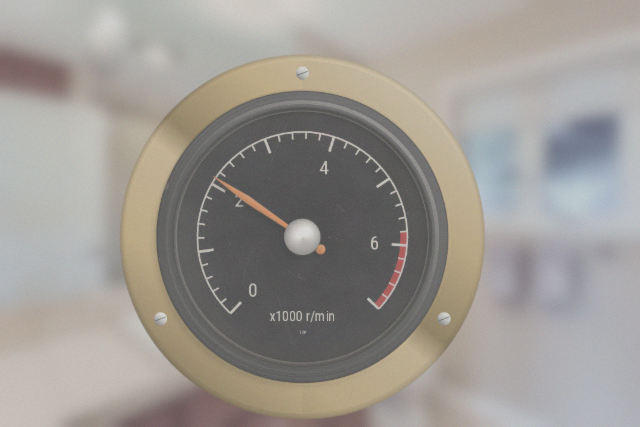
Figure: 2100 rpm
